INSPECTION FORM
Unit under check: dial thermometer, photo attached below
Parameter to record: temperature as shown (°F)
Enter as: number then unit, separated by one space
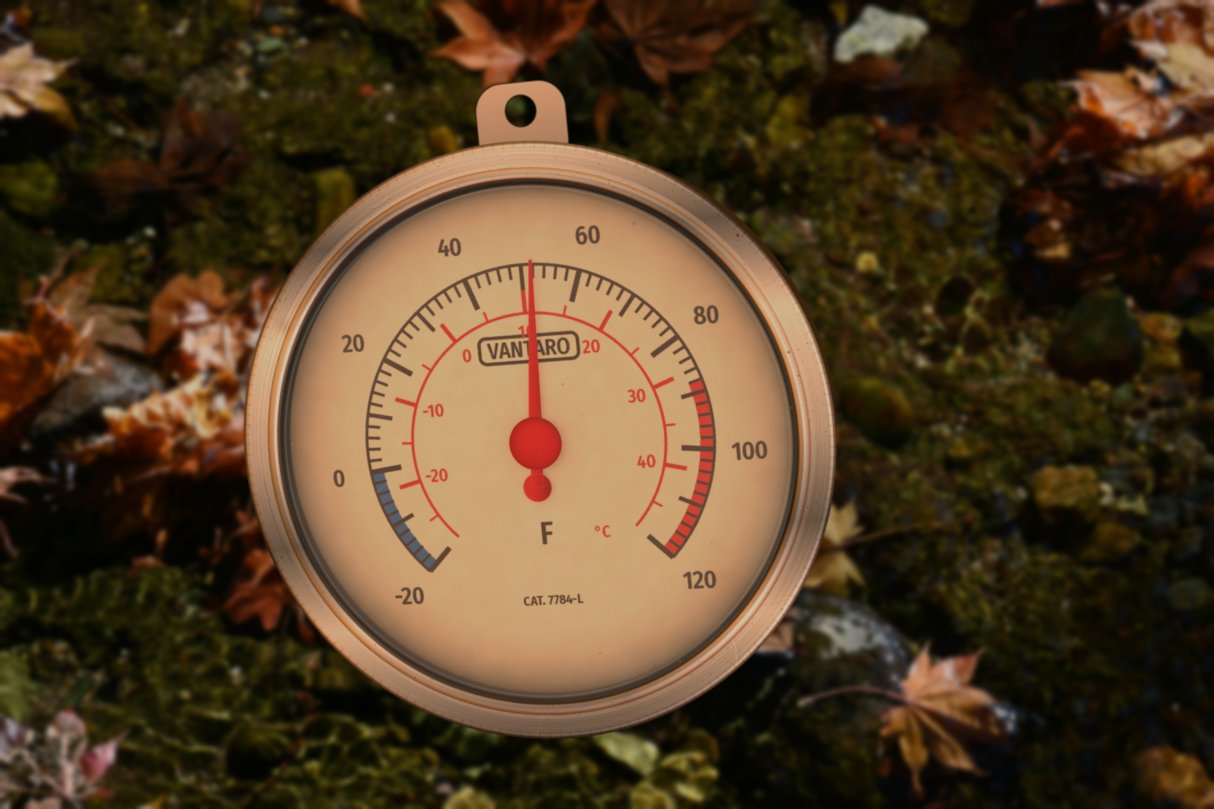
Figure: 52 °F
